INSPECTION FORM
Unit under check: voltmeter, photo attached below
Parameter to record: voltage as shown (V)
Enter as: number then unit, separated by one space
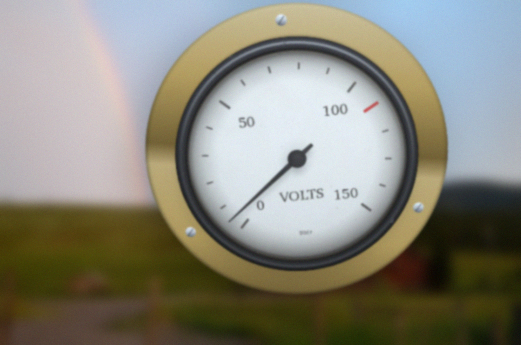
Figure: 5 V
